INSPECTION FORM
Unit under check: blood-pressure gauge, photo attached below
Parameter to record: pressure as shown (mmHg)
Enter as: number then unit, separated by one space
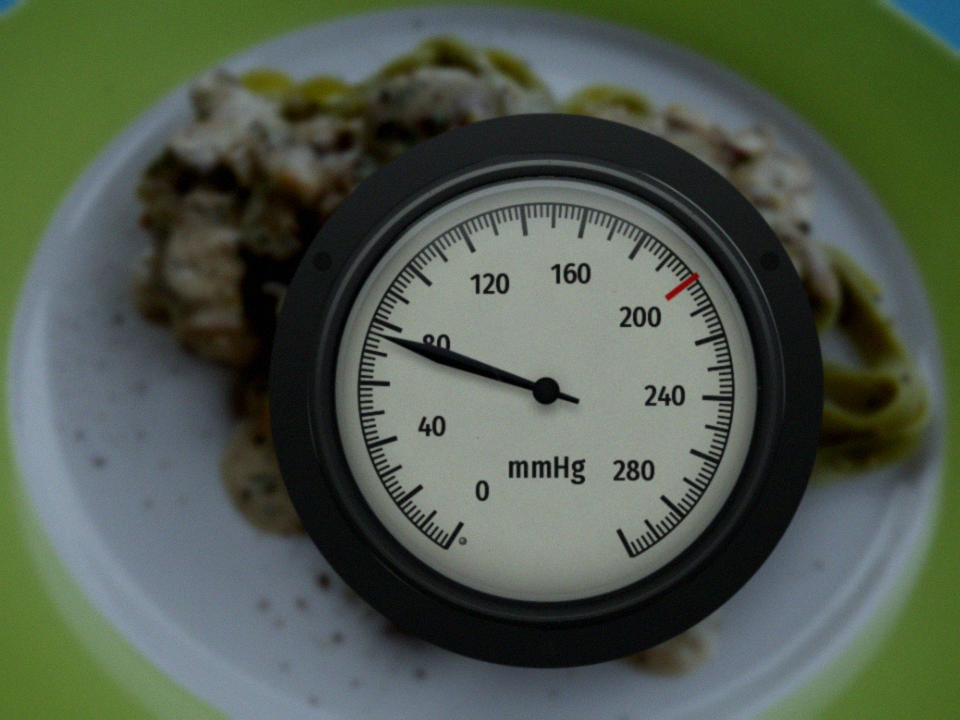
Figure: 76 mmHg
